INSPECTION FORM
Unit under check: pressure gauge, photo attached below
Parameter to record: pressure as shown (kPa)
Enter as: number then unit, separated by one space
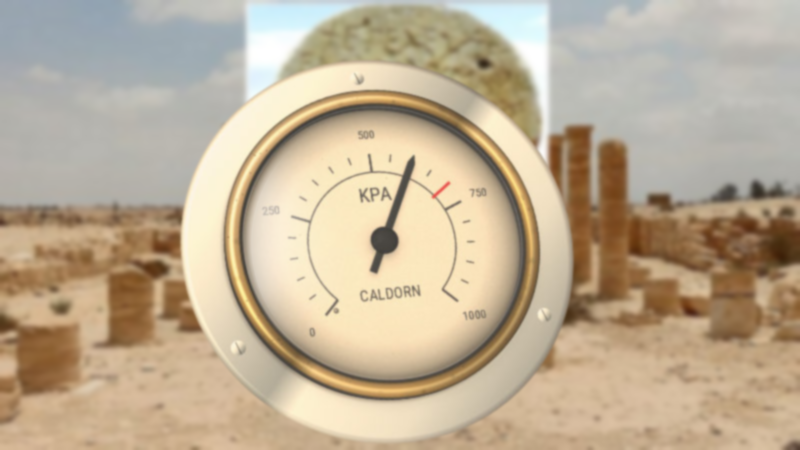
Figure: 600 kPa
